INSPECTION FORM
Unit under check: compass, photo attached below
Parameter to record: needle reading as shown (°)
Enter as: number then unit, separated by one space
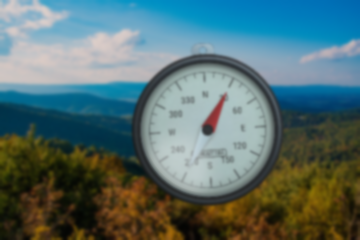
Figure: 30 °
